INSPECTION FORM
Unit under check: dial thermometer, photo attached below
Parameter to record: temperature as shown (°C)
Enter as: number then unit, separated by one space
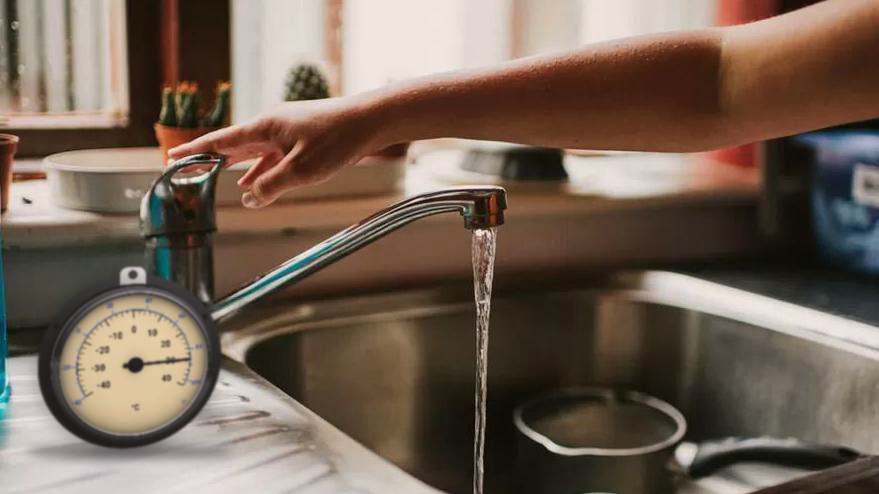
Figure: 30 °C
